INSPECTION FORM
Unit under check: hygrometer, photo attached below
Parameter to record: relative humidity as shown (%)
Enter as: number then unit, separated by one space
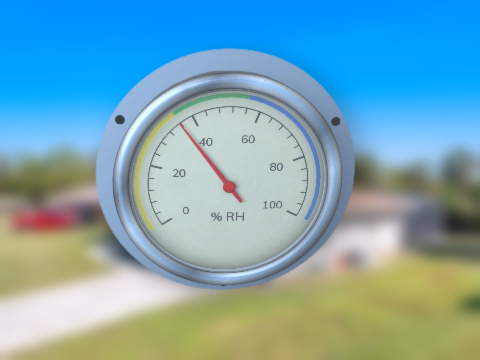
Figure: 36 %
